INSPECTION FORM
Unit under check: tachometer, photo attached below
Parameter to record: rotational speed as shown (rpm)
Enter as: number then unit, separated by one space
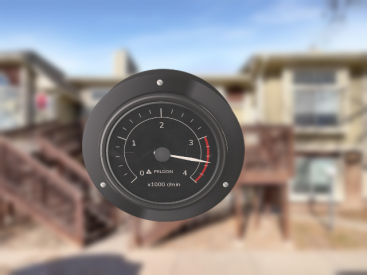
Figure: 3500 rpm
